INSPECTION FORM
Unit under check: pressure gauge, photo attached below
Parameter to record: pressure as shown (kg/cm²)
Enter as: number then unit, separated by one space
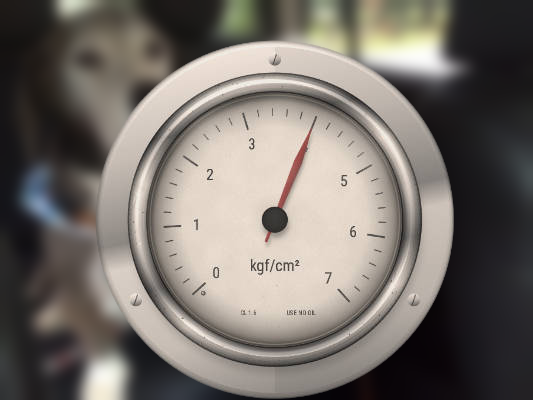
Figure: 4 kg/cm²
